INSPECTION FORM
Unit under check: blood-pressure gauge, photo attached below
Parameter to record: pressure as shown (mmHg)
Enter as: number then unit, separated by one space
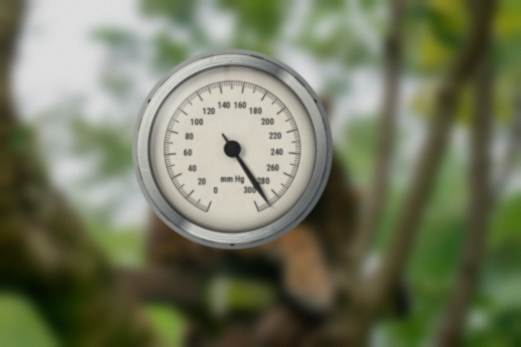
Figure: 290 mmHg
